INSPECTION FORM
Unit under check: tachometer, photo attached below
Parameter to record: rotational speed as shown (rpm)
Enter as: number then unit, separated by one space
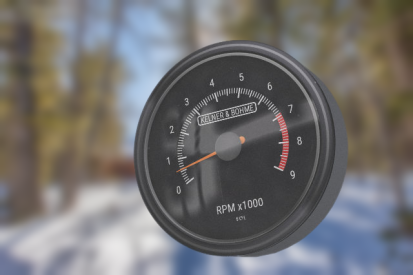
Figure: 500 rpm
